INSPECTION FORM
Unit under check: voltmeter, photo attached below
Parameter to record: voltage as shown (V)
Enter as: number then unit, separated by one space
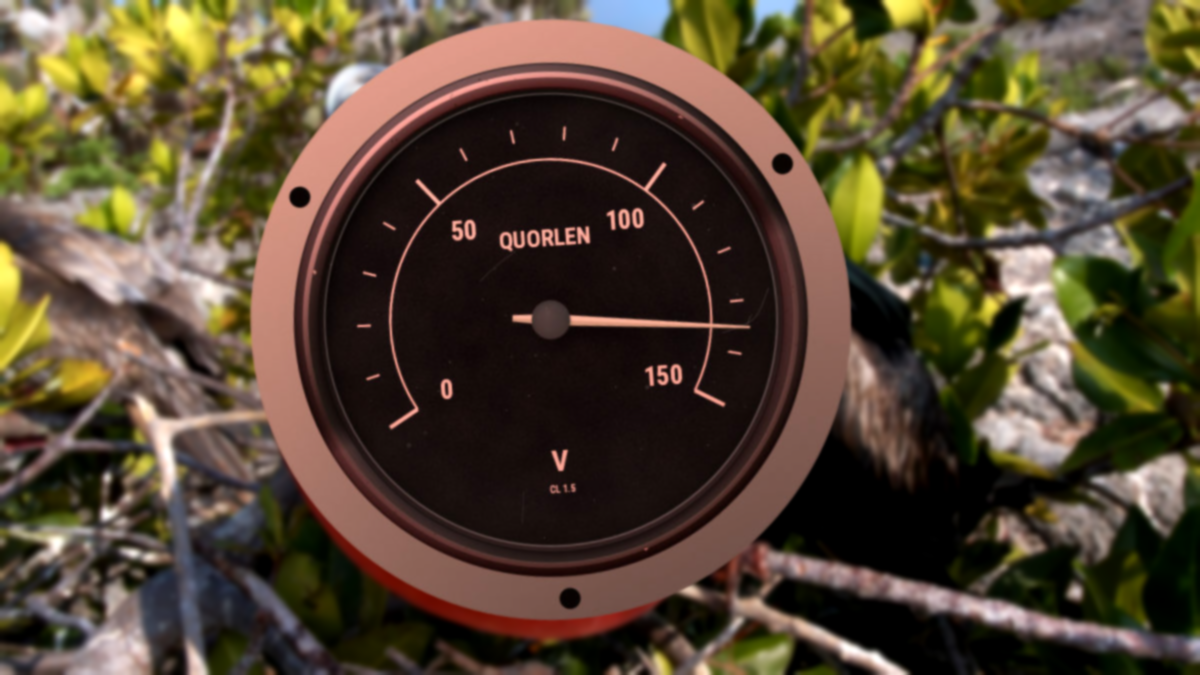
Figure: 135 V
